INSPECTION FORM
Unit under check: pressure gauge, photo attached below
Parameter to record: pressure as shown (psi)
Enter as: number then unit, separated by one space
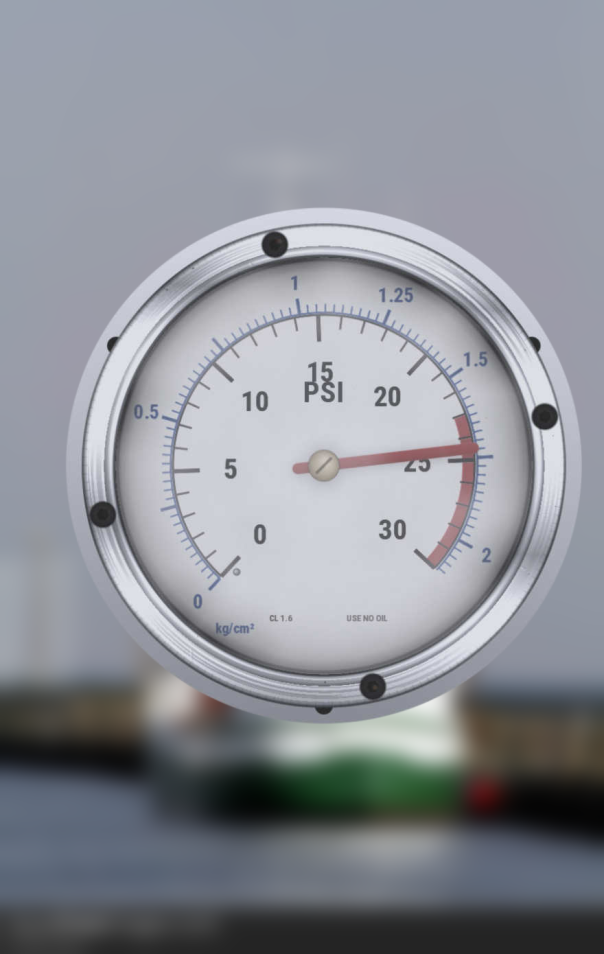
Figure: 24.5 psi
